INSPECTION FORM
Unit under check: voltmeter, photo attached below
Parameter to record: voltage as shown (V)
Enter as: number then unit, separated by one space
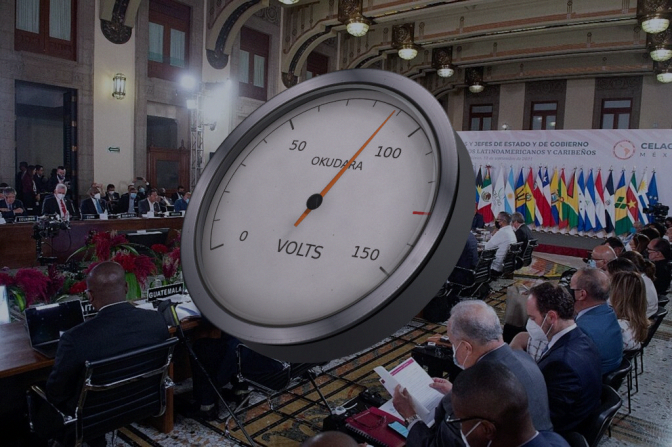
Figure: 90 V
